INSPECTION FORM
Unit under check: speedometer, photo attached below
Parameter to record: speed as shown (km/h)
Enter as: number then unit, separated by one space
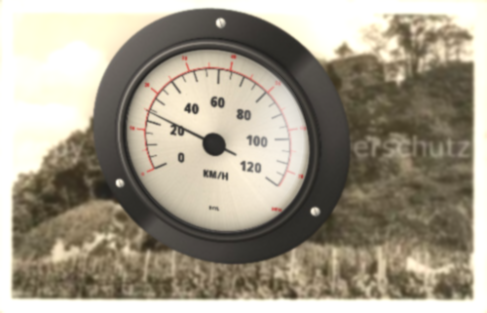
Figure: 25 km/h
